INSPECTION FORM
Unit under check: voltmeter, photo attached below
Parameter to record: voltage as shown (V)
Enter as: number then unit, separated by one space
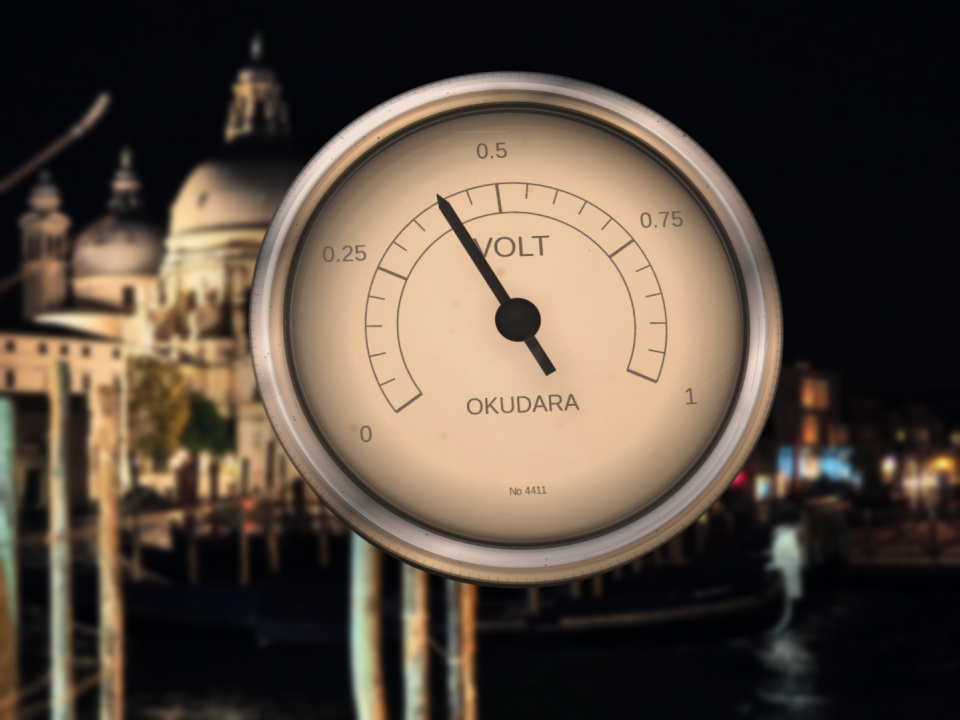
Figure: 0.4 V
